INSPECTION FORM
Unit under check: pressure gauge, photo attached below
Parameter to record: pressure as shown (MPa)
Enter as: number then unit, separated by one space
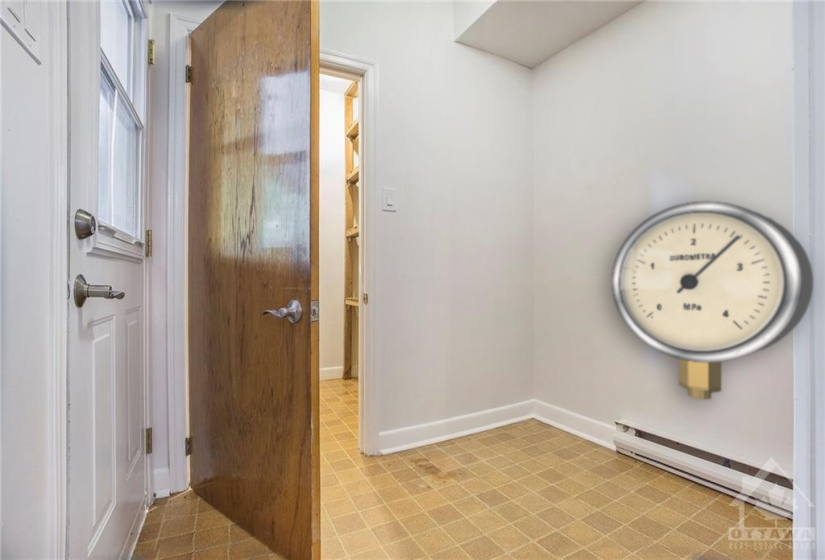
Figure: 2.6 MPa
